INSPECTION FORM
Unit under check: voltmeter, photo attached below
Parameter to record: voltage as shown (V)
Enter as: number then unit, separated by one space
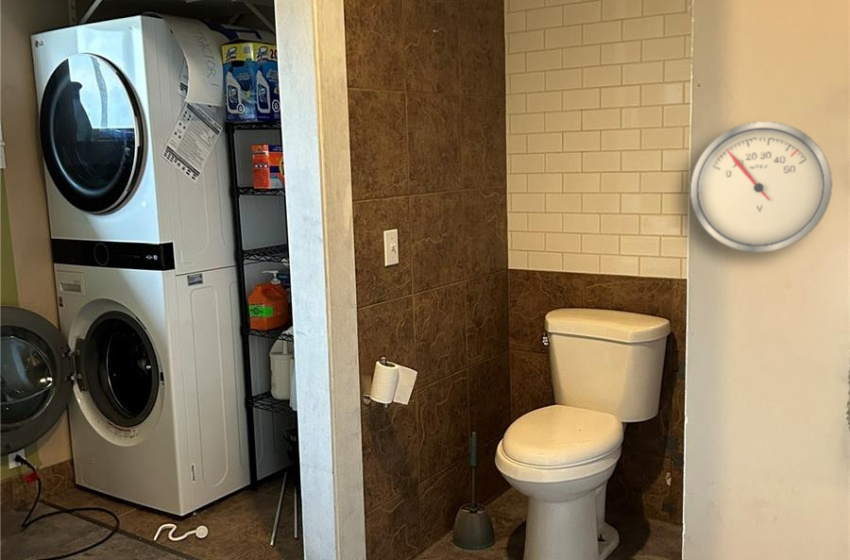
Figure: 10 V
